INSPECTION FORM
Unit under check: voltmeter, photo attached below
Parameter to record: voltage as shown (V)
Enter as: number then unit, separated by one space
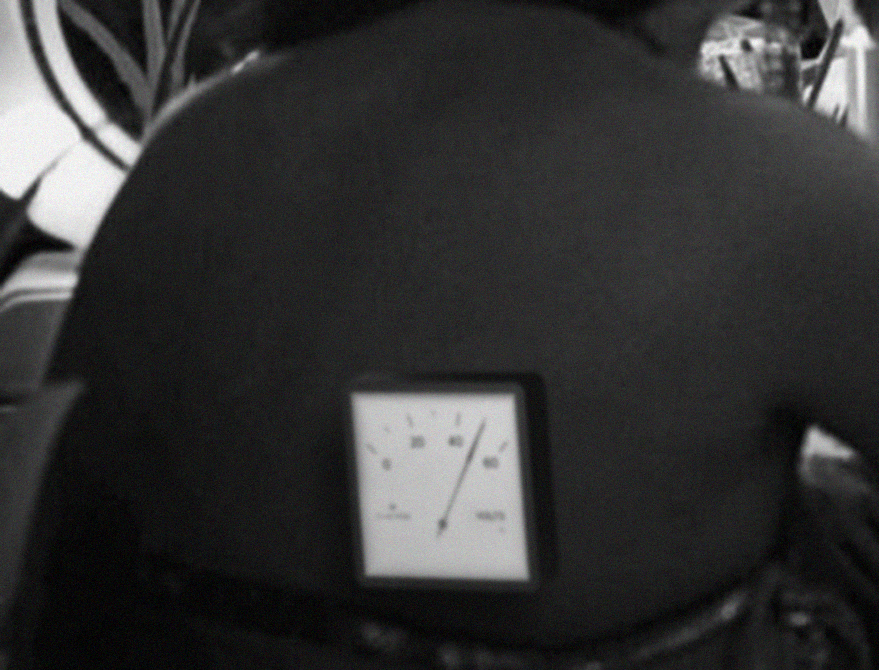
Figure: 50 V
